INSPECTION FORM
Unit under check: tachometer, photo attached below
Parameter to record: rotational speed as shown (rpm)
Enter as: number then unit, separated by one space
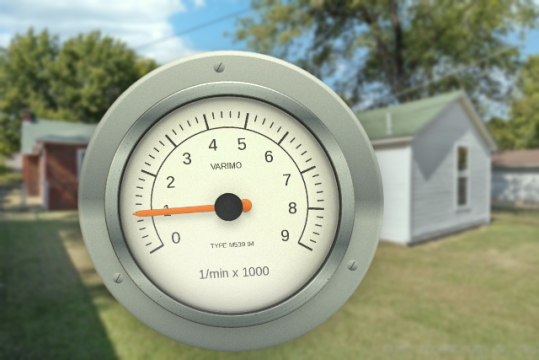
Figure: 1000 rpm
